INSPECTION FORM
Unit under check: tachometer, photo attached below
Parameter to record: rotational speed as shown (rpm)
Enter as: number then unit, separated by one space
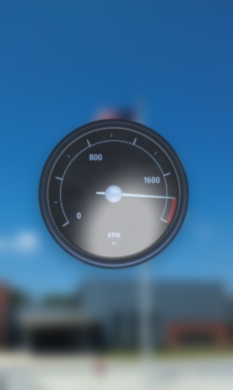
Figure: 1800 rpm
